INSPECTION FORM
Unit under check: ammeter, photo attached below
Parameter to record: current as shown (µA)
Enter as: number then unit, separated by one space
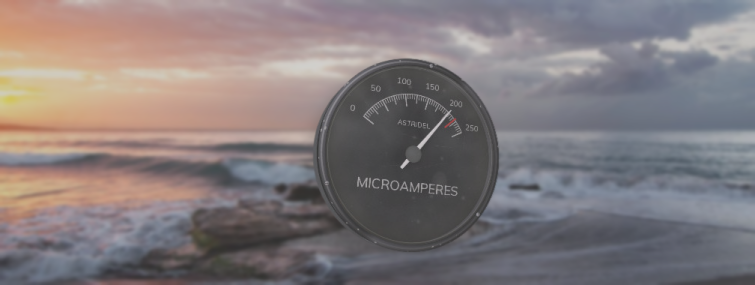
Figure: 200 µA
